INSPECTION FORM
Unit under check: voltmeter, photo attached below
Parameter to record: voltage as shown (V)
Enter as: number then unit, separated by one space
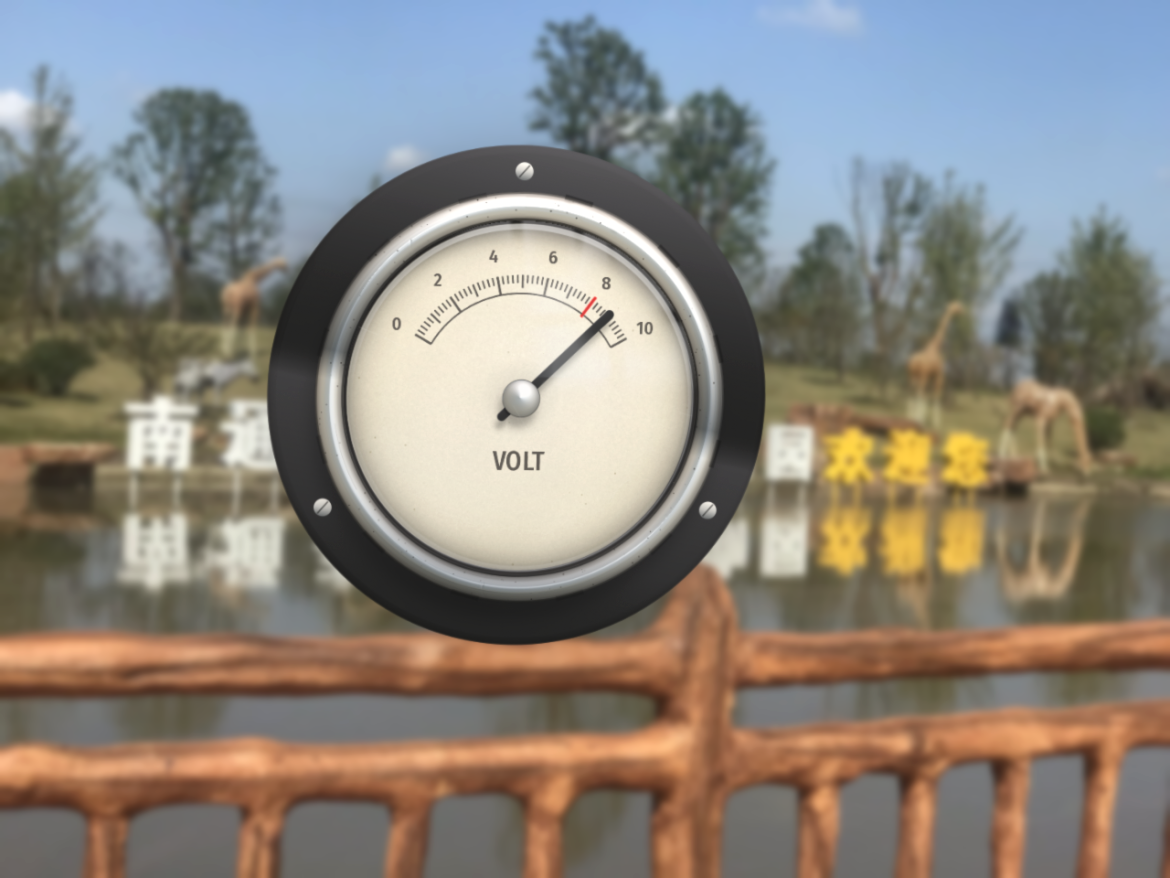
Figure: 8.8 V
